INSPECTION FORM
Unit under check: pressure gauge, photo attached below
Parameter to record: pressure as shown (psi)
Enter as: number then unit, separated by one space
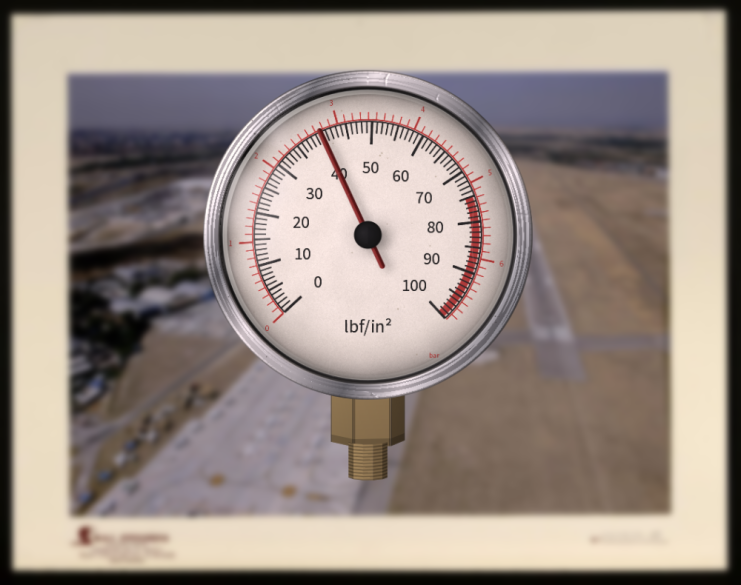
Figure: 40 psi
